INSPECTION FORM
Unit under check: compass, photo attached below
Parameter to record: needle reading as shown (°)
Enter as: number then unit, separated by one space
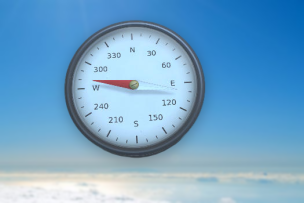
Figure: 280 °
